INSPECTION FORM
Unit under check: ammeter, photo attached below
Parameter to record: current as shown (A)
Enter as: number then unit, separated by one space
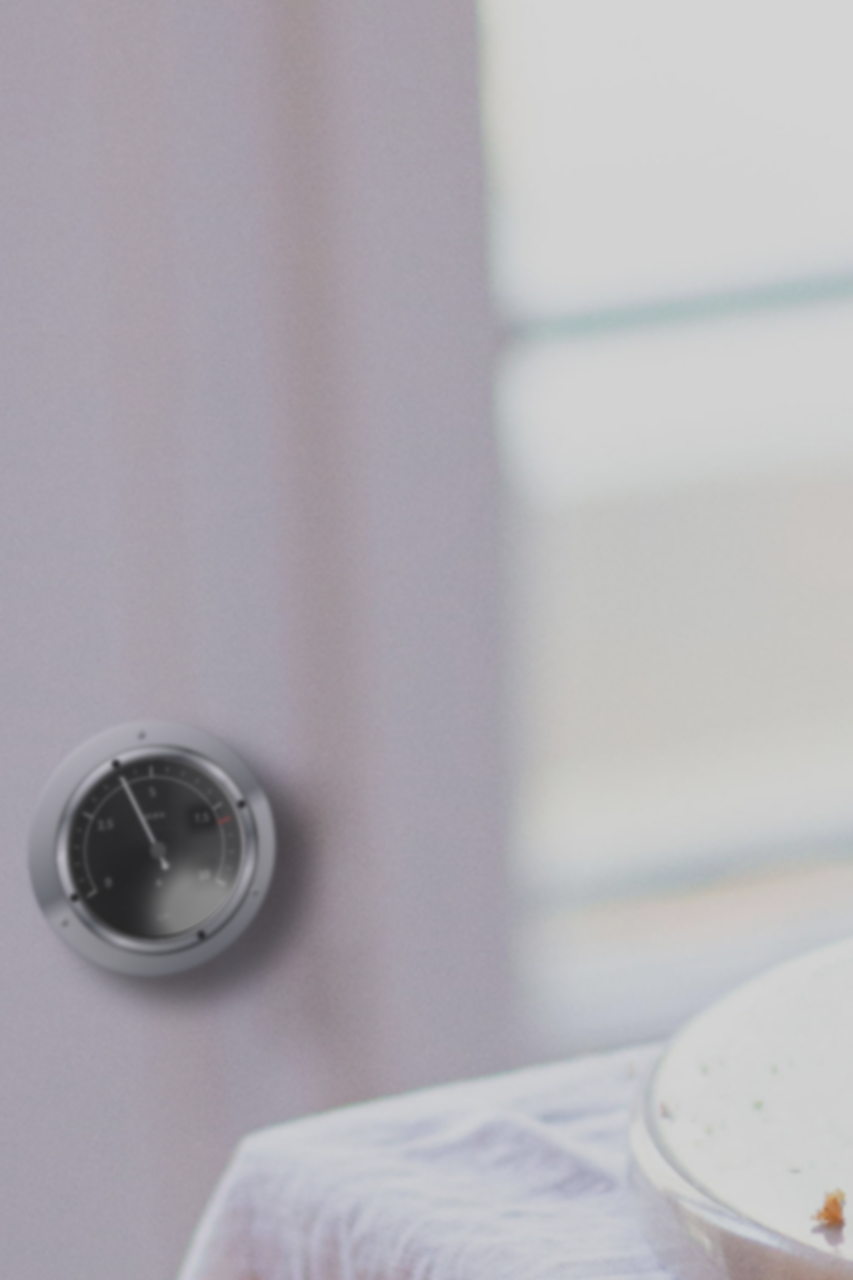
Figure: 4 A
